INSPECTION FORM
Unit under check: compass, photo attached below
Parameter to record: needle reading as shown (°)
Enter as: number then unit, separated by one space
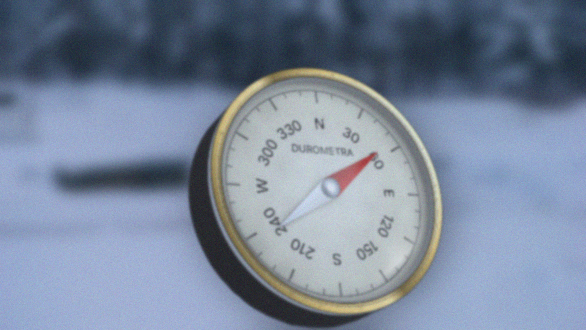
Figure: 55 °
